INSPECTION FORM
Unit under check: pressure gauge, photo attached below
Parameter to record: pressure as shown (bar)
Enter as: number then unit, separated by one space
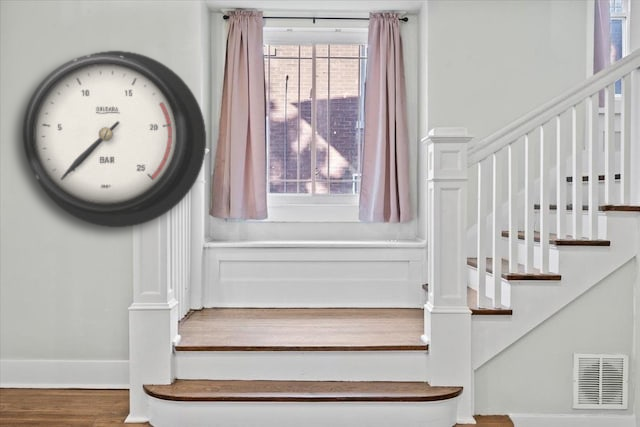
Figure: 0 bar
